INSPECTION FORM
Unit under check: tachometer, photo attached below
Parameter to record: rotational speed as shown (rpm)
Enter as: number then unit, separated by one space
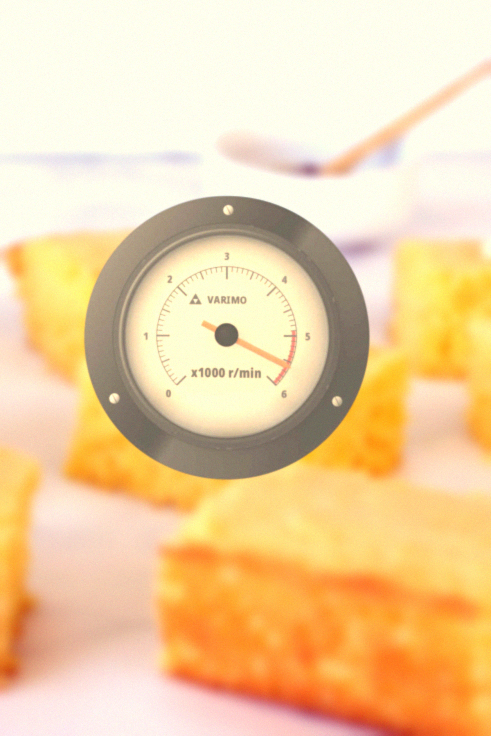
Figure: 5600 rpm
